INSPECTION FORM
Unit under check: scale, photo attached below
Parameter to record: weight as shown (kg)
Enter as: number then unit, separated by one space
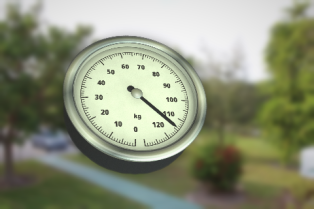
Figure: 115 kg
